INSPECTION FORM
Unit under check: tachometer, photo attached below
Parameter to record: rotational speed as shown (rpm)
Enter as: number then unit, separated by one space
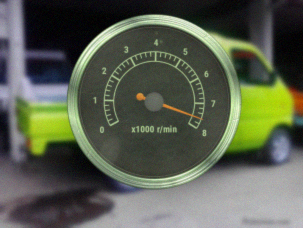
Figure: 7600 rpm
